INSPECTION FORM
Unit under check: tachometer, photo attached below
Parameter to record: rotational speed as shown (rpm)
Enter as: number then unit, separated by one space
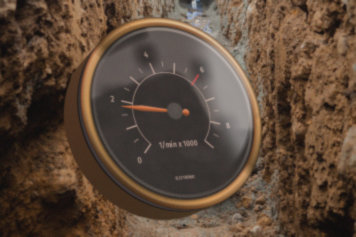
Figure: 1750 rpm
